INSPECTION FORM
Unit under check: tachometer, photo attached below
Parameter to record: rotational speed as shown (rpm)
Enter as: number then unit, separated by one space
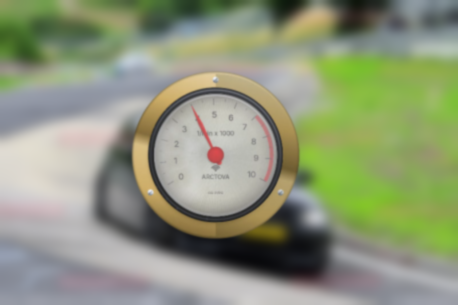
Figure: 4000 rpm
